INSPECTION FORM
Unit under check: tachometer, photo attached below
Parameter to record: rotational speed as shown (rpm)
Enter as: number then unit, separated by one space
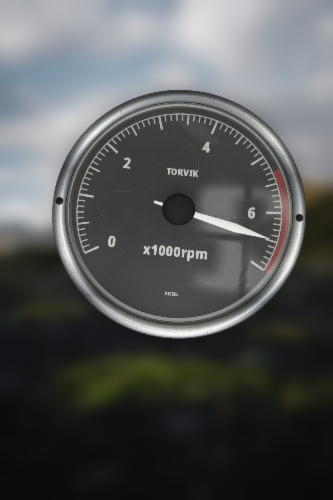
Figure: 6500 rpm
